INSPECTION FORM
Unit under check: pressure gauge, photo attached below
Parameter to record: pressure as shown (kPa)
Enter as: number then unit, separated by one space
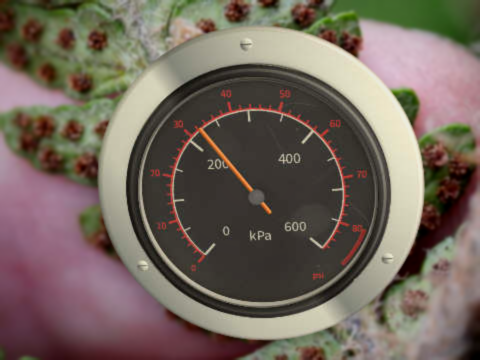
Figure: 225 kPa
